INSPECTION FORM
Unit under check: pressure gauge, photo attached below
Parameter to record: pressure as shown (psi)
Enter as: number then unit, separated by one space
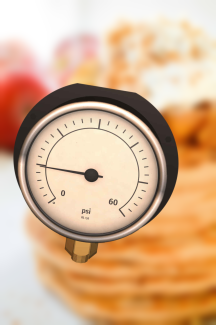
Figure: 10 psi
